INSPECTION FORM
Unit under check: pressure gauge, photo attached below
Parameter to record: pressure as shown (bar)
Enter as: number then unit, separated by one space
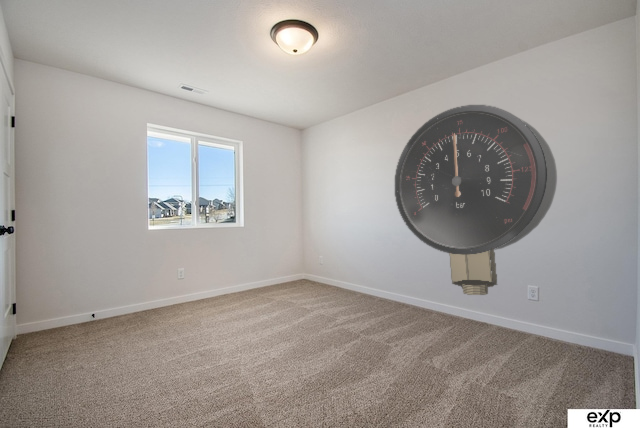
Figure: 5 bar
